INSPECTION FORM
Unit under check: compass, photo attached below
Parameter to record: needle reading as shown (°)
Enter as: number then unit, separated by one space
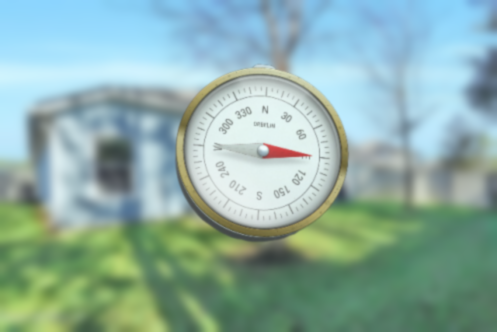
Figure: 90 °
